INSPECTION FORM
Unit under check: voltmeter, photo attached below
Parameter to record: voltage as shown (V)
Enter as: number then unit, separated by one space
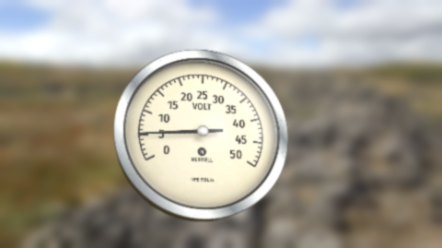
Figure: 5 V
